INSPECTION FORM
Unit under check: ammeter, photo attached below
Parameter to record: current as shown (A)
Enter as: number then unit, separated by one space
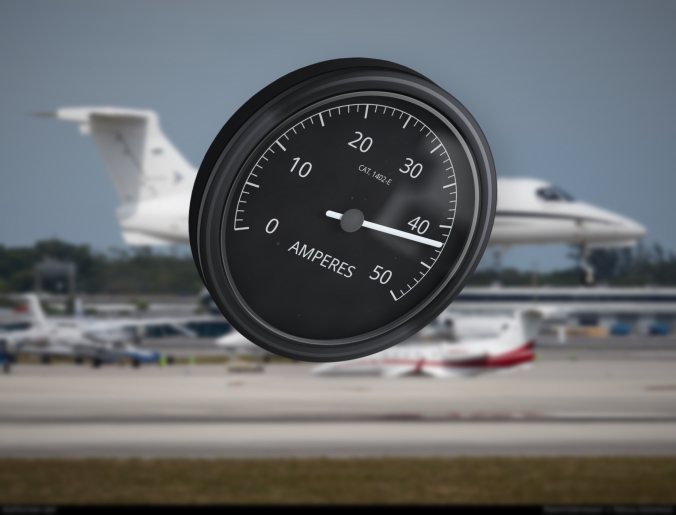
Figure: 42 A
